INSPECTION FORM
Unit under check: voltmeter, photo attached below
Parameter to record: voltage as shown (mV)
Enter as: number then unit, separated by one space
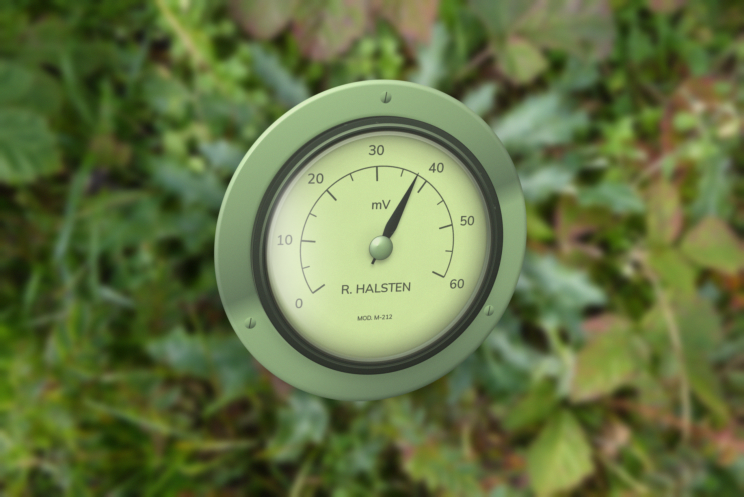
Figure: 37.5 mV
